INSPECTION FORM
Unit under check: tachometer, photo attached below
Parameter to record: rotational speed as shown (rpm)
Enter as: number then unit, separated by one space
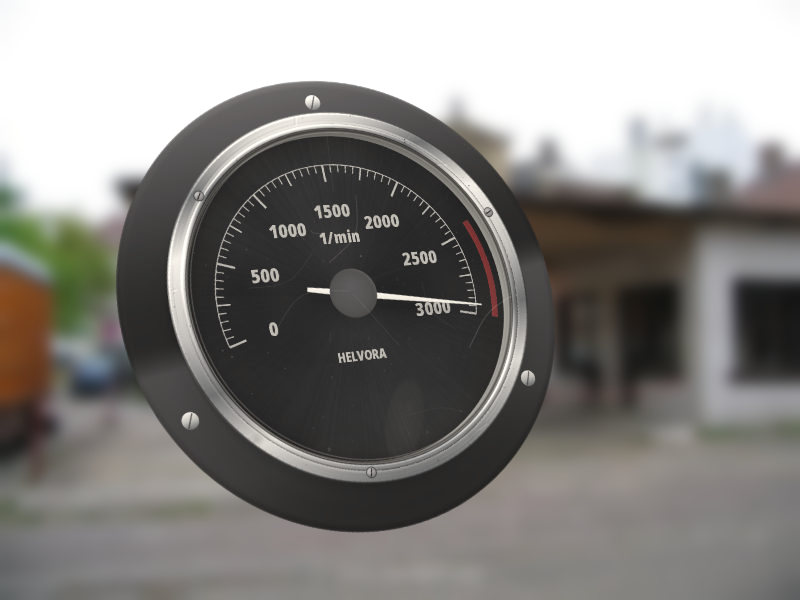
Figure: 2950 rpm
